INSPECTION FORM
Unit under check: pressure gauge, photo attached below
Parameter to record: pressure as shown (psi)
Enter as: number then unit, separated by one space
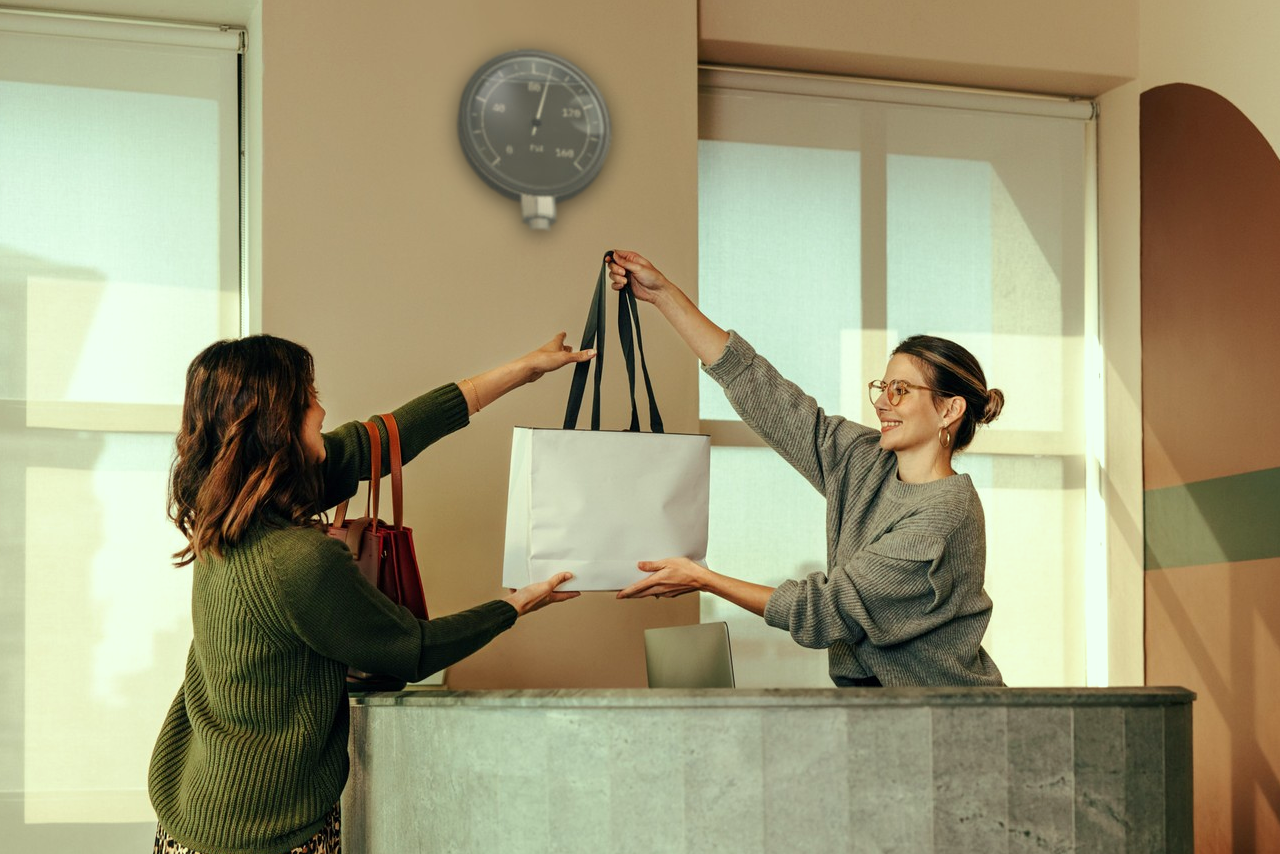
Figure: 90 psi
